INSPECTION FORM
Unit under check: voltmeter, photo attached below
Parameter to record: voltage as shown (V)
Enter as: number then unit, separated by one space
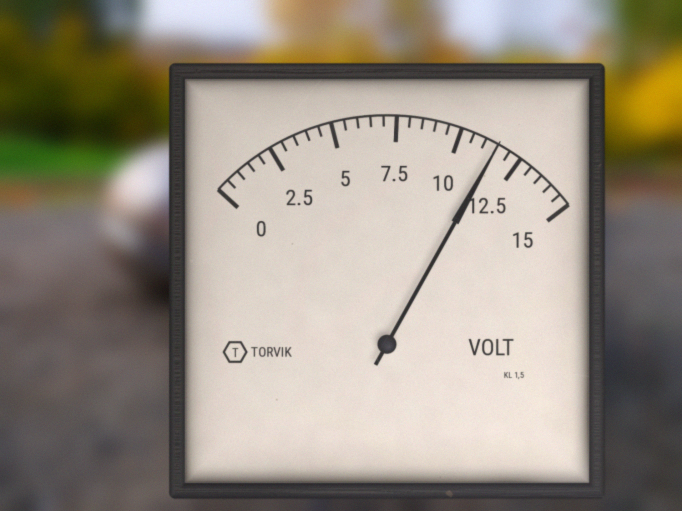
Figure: 11.5 V
